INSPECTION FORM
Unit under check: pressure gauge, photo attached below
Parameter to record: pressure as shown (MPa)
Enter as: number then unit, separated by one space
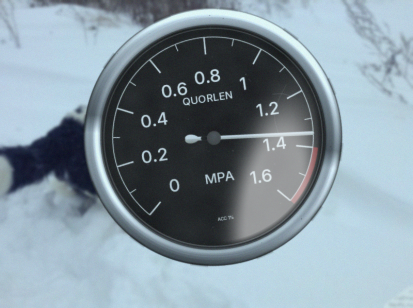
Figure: 1.35 MPa
